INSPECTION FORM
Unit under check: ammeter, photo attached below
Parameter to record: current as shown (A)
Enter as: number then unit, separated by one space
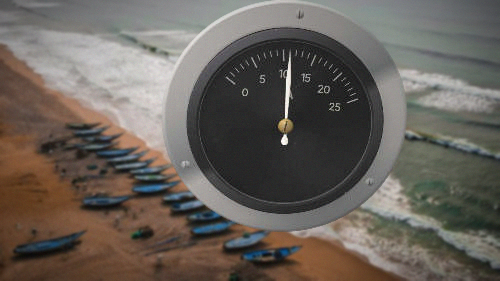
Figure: 11 A
